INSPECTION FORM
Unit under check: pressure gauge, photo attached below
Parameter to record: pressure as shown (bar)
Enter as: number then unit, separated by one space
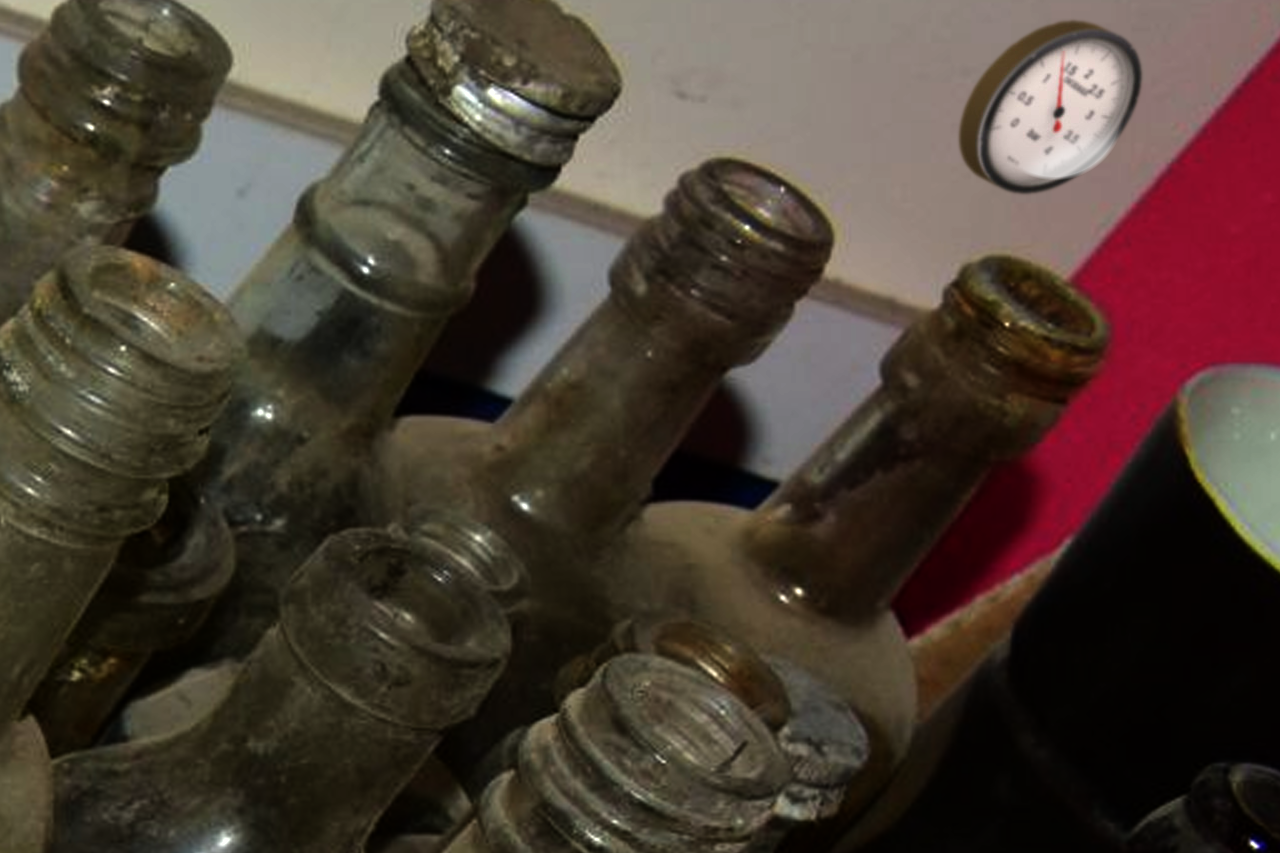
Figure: 1.25 bar
